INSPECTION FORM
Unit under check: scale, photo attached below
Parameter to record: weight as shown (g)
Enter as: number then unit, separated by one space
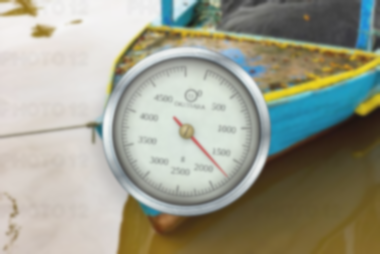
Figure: 1750 g
